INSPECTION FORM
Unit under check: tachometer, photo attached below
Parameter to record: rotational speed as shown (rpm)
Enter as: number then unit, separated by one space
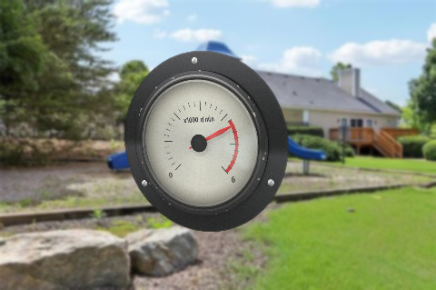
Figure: 4400 rpm
